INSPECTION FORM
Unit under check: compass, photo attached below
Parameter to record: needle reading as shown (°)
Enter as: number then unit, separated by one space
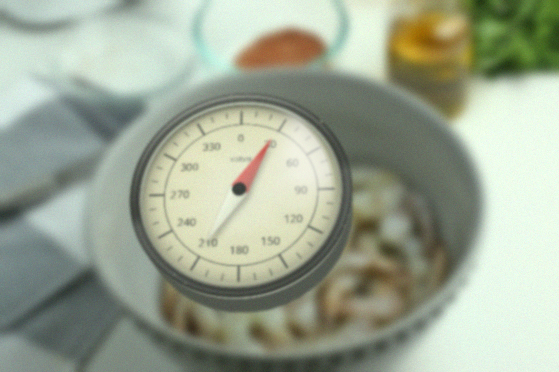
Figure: 30 °
